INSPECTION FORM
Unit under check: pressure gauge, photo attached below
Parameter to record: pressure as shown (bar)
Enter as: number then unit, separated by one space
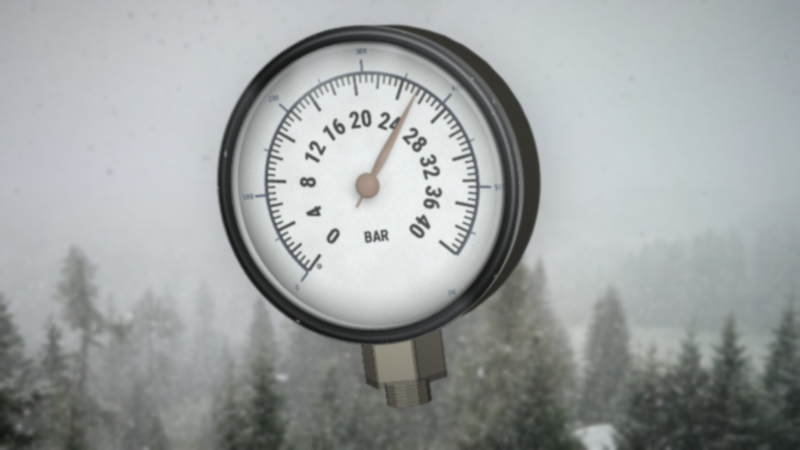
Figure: 25.5 bar
